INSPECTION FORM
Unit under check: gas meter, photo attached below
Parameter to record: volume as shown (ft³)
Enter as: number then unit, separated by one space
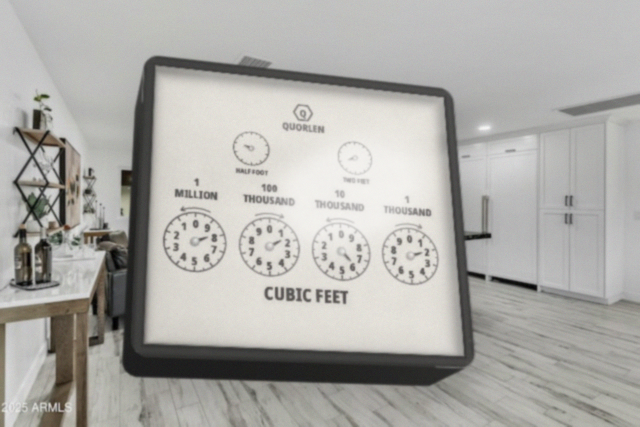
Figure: 816200 ft³
